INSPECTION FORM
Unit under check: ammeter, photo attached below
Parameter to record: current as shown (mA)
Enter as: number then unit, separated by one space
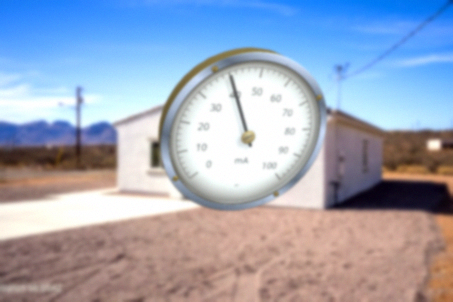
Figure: 40 mA
